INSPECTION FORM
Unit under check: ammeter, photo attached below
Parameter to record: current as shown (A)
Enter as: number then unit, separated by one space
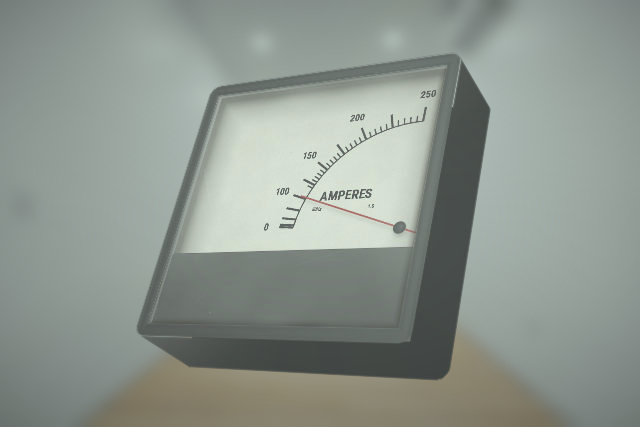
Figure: 100 A
